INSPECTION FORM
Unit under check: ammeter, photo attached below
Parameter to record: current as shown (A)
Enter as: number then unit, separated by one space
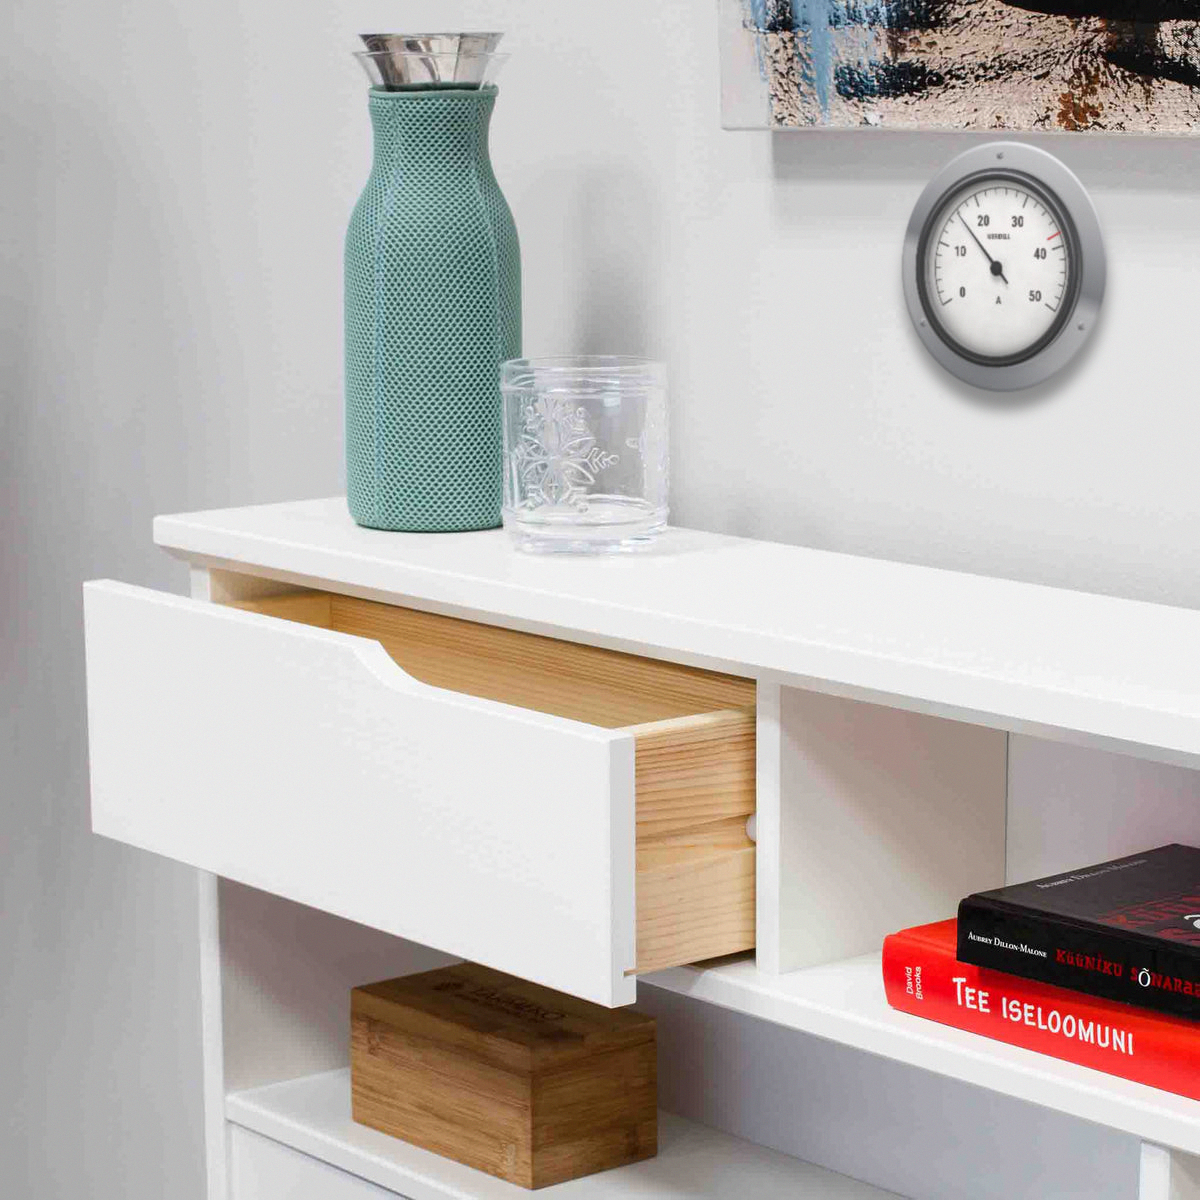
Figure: 16 A
